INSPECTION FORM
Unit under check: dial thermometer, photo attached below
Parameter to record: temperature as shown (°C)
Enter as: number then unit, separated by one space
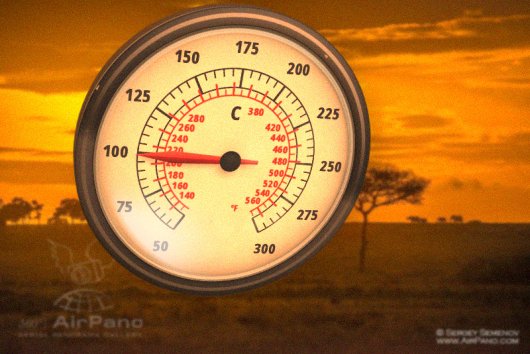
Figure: 100 °C
